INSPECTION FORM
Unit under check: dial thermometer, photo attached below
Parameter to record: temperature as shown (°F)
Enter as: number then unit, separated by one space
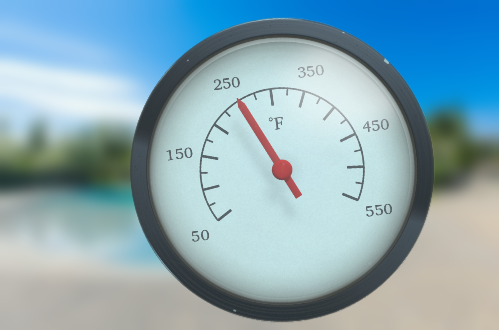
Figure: 250 °F
